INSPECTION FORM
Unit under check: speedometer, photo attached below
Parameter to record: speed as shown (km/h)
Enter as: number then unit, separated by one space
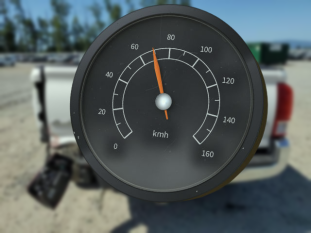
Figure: 70 km/h
